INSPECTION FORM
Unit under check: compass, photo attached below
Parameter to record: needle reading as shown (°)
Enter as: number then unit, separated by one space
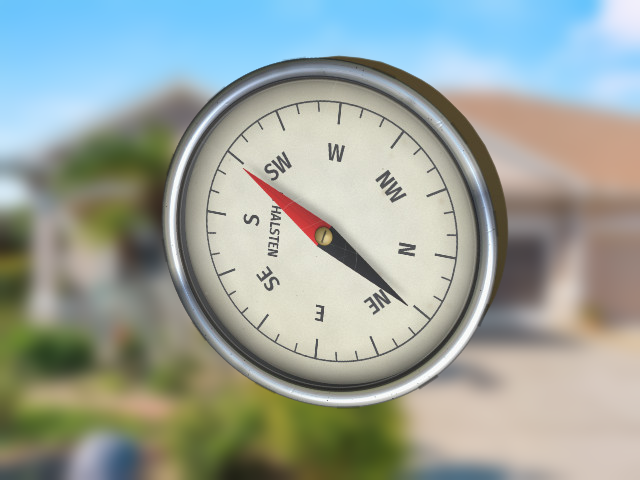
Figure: 210 °
